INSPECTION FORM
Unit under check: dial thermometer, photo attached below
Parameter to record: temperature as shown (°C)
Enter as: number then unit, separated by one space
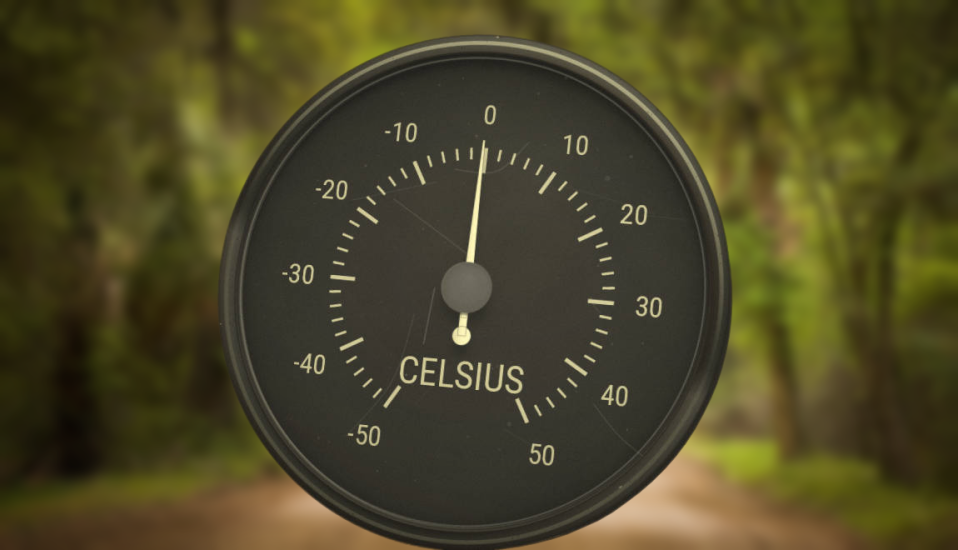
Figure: 0 °C
